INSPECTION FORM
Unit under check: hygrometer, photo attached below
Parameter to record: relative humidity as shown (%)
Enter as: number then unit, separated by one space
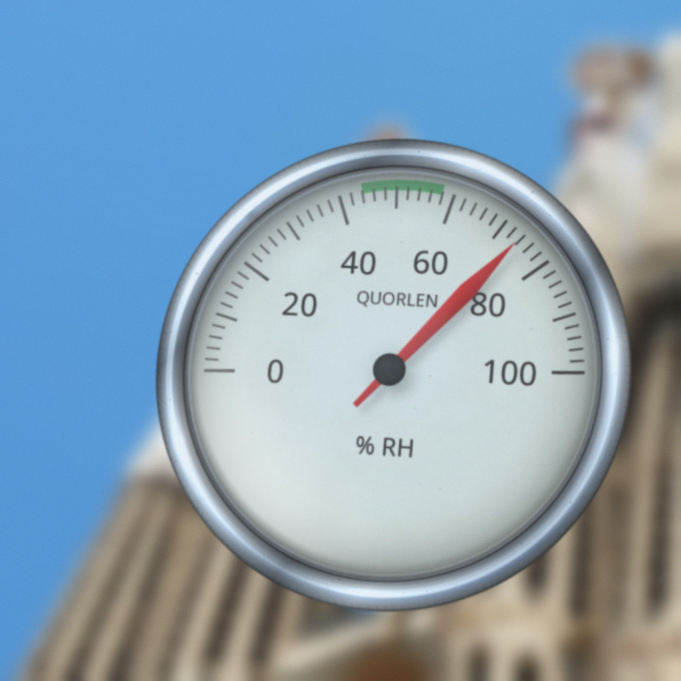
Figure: 74 %
